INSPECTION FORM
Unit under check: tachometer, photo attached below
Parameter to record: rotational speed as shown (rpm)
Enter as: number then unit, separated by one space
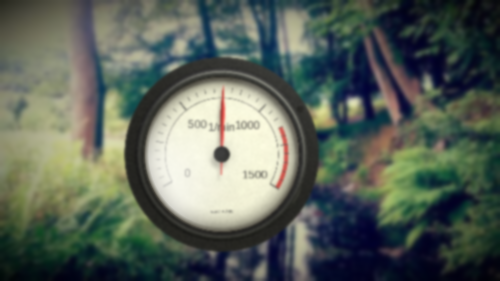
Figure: 750 rpm
